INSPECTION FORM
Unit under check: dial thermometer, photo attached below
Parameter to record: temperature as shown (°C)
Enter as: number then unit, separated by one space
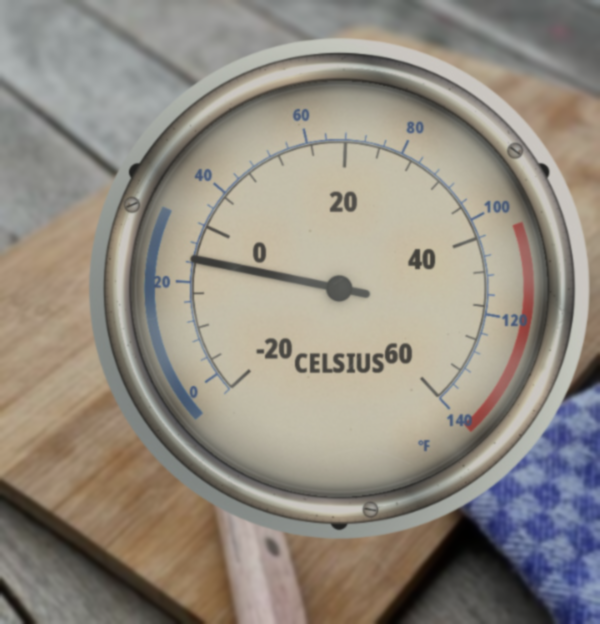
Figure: -4 °C
